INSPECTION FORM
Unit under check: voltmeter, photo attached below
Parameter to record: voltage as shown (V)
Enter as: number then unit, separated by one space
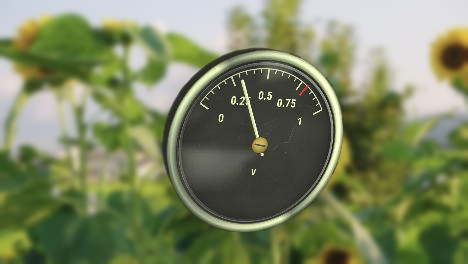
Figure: 0.3 V
